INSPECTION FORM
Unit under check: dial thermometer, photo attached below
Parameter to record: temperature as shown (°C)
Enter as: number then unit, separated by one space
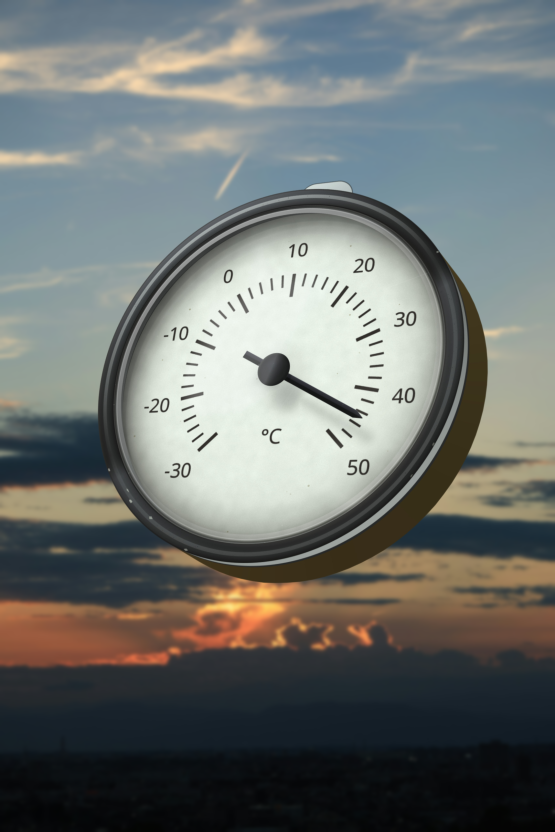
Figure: 45 °C
